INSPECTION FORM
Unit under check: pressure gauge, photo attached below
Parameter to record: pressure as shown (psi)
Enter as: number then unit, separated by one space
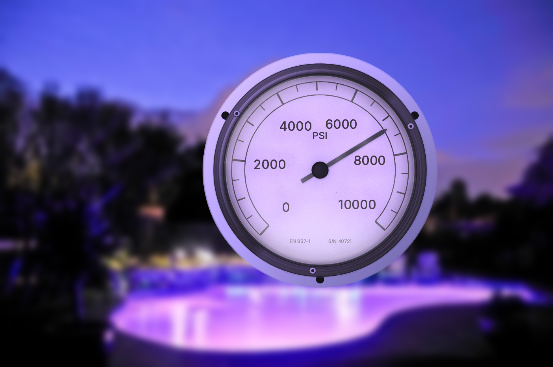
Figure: 7250 psi
